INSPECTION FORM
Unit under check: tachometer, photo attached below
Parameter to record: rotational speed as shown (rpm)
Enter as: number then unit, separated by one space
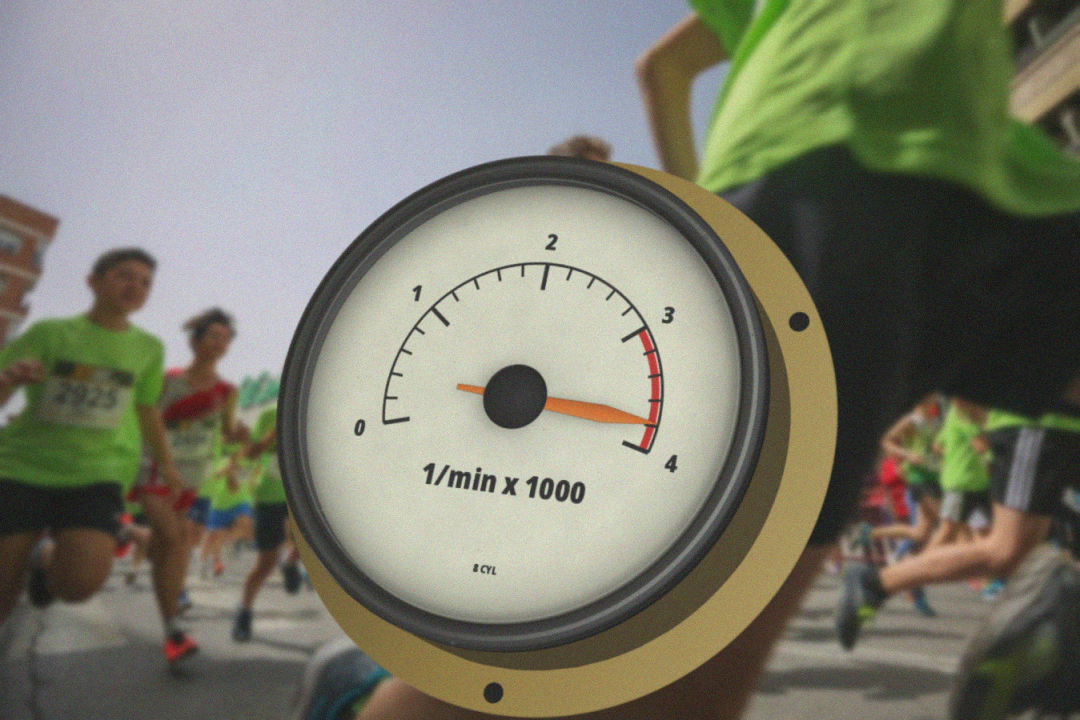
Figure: 3800 rpm
